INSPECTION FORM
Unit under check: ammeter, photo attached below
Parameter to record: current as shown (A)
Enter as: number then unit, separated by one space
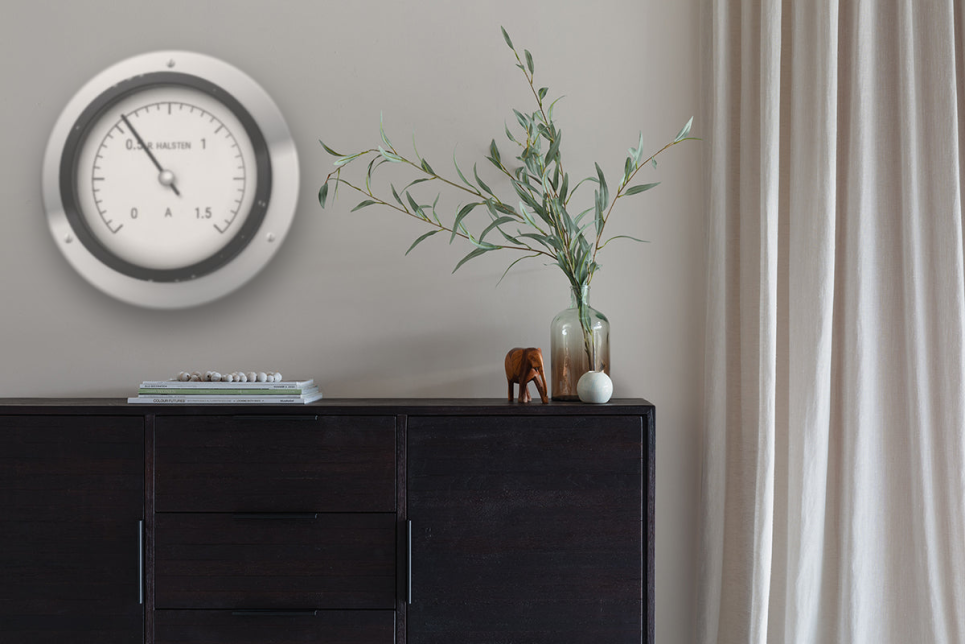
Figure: 0.55 A
